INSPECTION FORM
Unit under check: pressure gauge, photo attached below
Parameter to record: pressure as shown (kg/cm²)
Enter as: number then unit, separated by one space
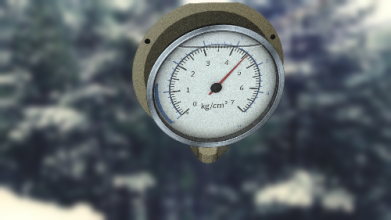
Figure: 4.5 kg/cm²
